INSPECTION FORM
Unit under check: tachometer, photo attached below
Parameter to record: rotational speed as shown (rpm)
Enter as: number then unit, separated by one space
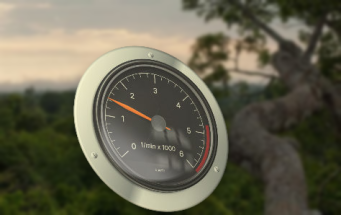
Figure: 1400 rpm
